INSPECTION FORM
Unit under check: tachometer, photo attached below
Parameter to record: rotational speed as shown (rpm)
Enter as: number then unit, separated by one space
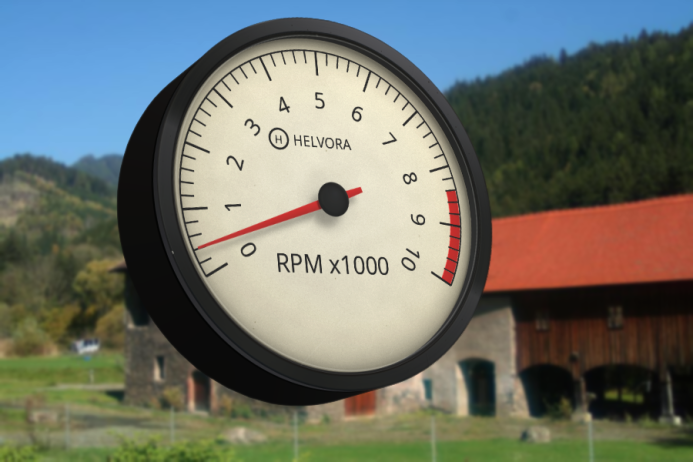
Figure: 400 rpm
